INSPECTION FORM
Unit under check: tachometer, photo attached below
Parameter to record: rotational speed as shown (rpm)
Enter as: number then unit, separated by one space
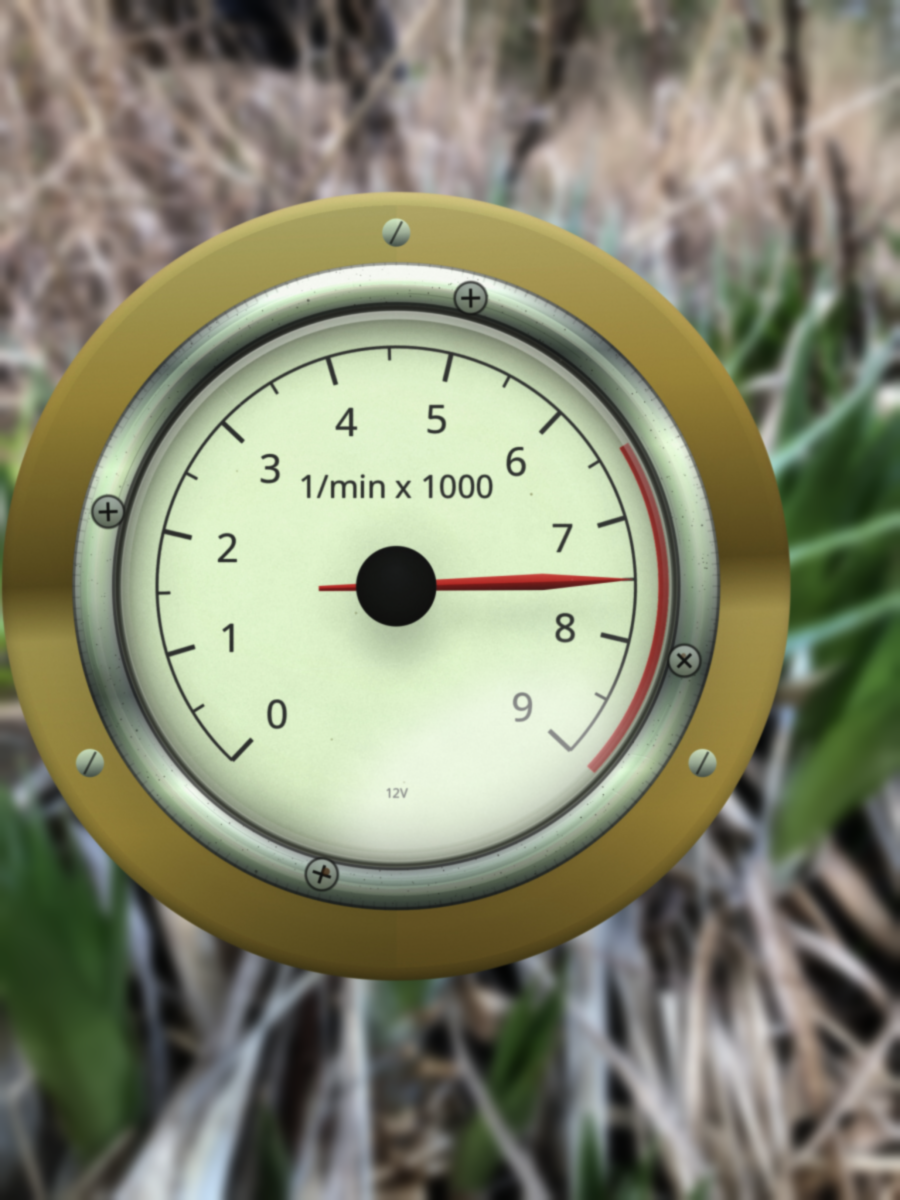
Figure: 7500 rpm
